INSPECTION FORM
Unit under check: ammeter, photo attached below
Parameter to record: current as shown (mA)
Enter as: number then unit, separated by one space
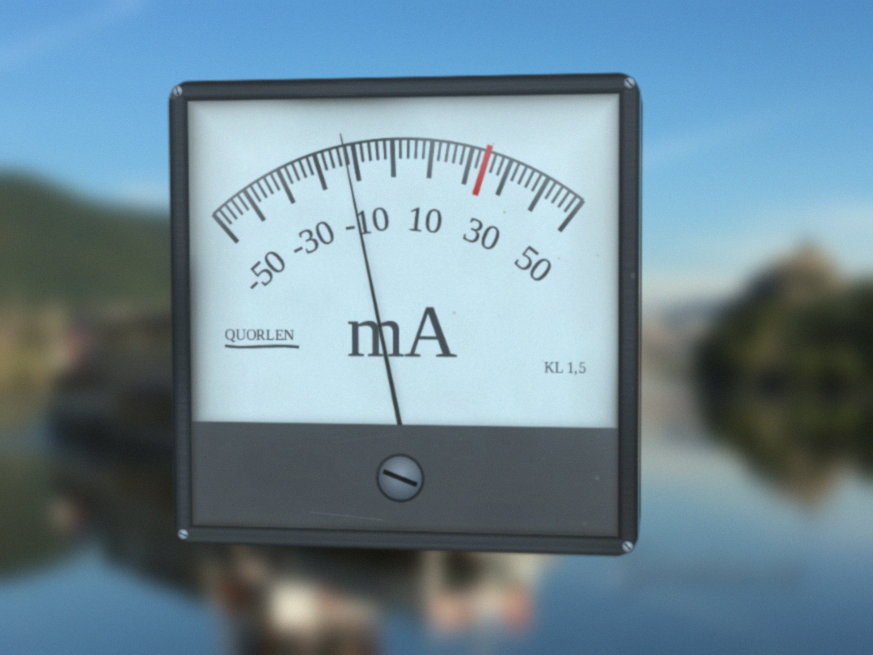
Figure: -12 mA
